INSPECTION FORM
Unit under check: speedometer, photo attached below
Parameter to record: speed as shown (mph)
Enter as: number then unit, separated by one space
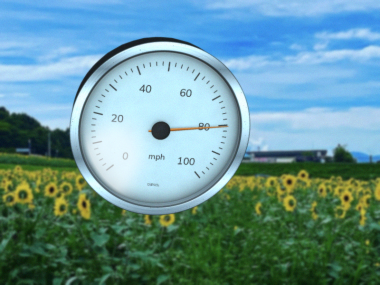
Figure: 80 mph
